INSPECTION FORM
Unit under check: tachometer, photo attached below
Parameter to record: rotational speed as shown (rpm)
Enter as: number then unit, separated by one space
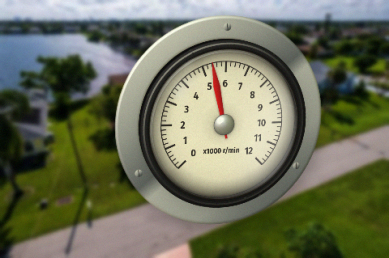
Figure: 5400 rpm
